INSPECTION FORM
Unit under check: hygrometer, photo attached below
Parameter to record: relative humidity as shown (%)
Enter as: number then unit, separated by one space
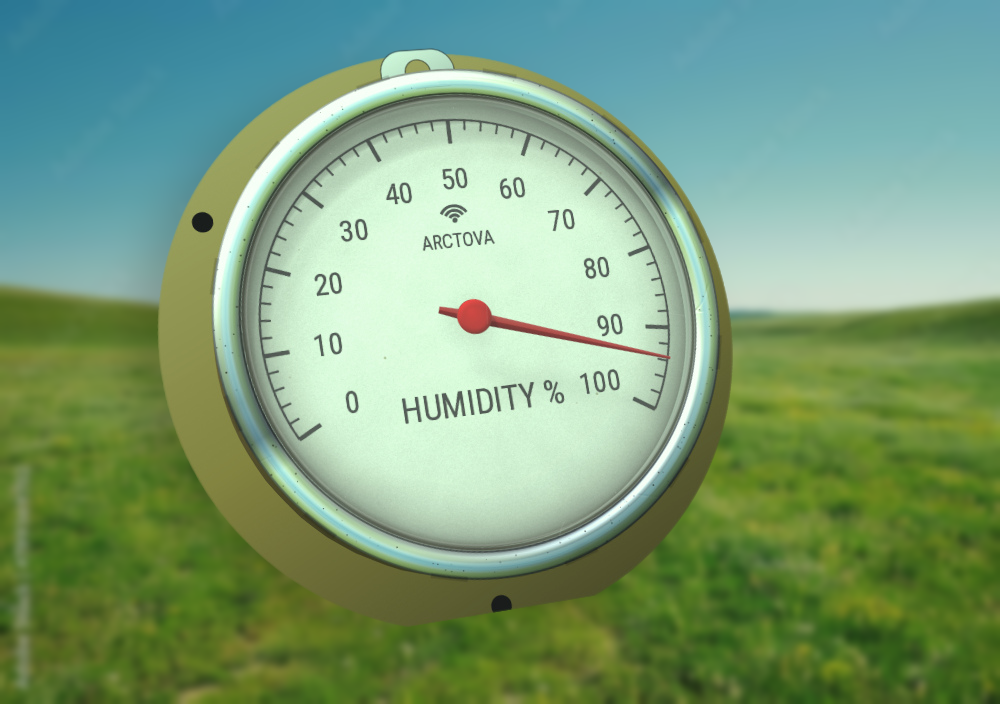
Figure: 94 %
